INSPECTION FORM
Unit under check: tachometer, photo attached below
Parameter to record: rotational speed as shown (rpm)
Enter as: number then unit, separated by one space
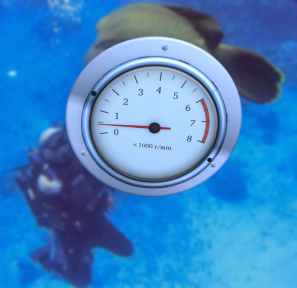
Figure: 500 rpm
